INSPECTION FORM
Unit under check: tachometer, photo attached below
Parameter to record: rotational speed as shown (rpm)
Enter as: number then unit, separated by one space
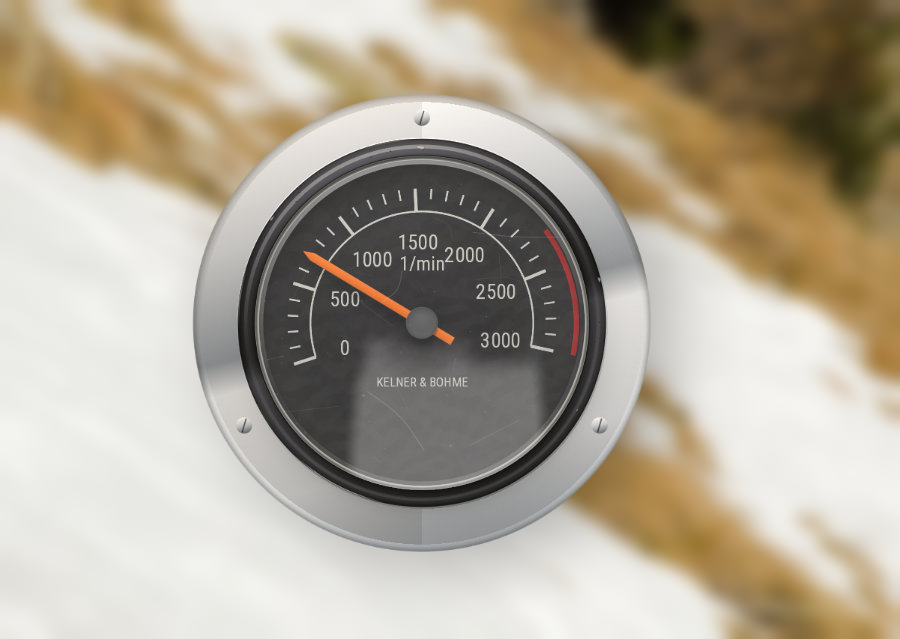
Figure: 700 rpm
